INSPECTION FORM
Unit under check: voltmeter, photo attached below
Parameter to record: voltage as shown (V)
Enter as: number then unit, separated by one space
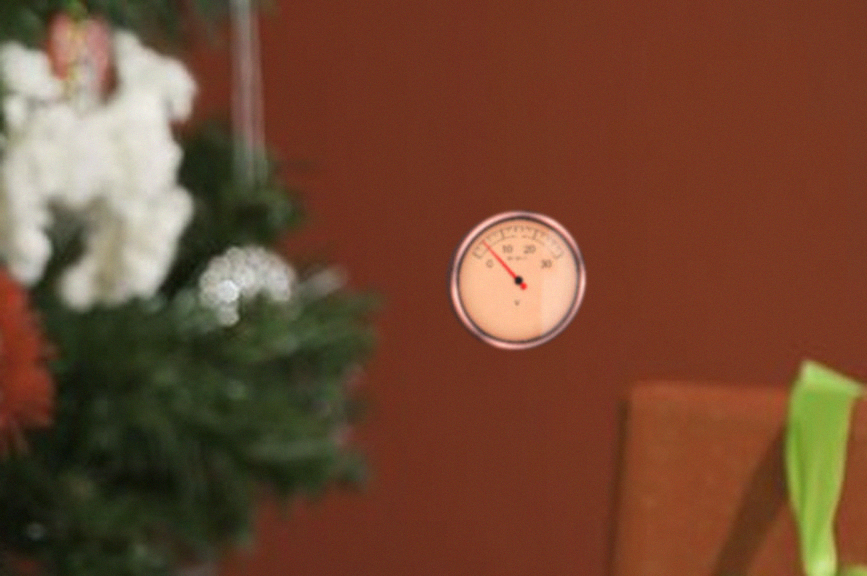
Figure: 4 V
